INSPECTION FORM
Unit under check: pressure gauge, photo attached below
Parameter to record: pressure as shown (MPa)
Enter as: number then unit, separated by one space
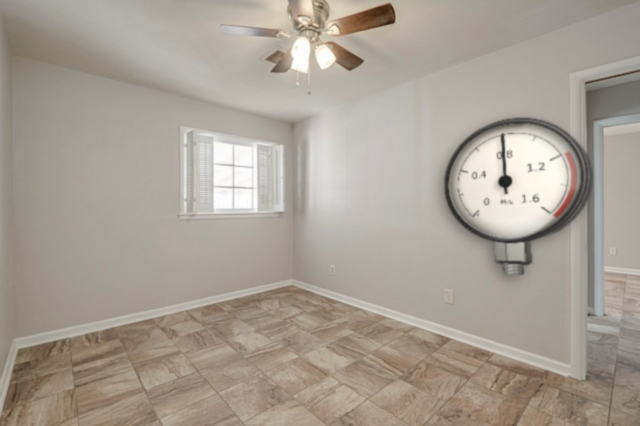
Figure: 0.8 MPa
